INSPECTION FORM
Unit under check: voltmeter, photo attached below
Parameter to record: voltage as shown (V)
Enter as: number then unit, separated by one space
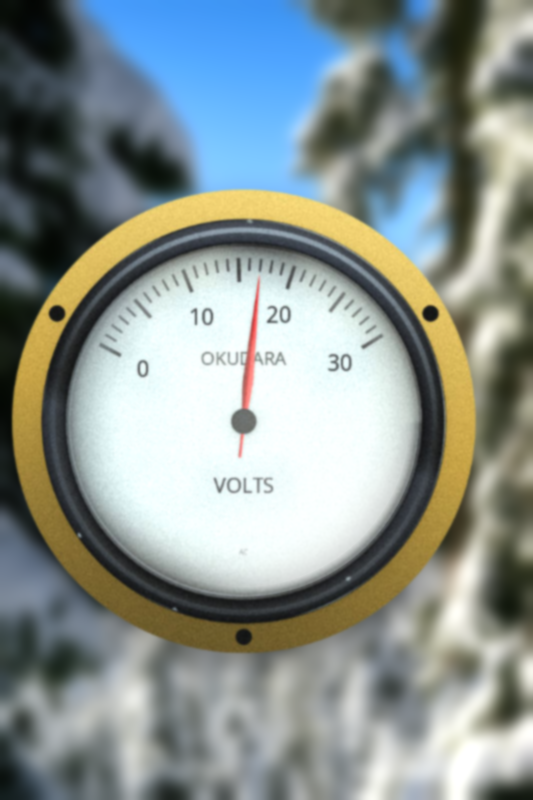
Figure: 17 V
